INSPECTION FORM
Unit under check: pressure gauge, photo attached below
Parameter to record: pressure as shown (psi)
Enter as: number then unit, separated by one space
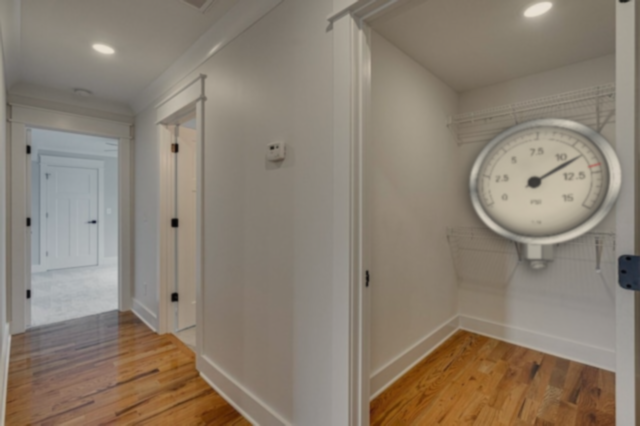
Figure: 11 psi
